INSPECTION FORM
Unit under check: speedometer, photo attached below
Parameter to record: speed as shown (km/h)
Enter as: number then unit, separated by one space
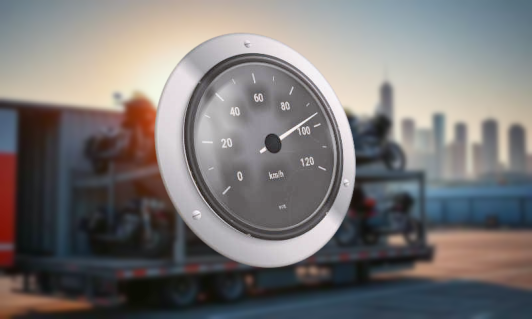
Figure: 95 km/h
